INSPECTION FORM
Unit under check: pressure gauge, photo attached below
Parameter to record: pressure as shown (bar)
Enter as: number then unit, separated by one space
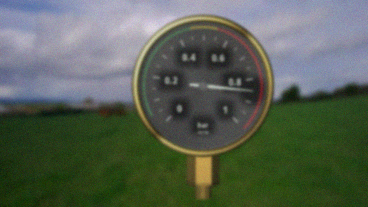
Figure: 0.85 bar
